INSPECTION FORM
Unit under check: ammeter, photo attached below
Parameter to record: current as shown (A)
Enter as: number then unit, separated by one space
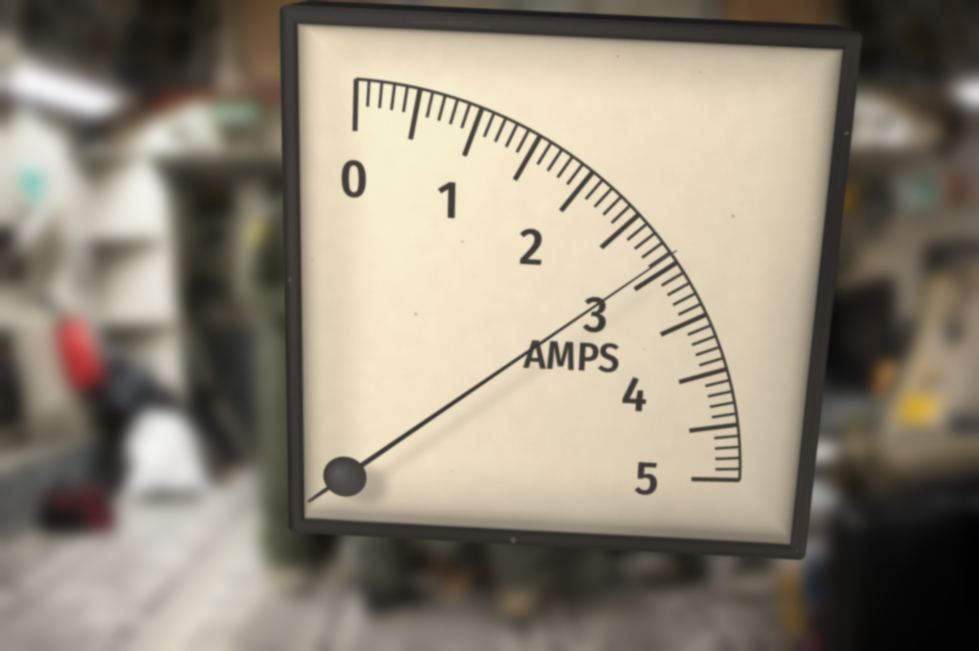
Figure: 2.9 A
